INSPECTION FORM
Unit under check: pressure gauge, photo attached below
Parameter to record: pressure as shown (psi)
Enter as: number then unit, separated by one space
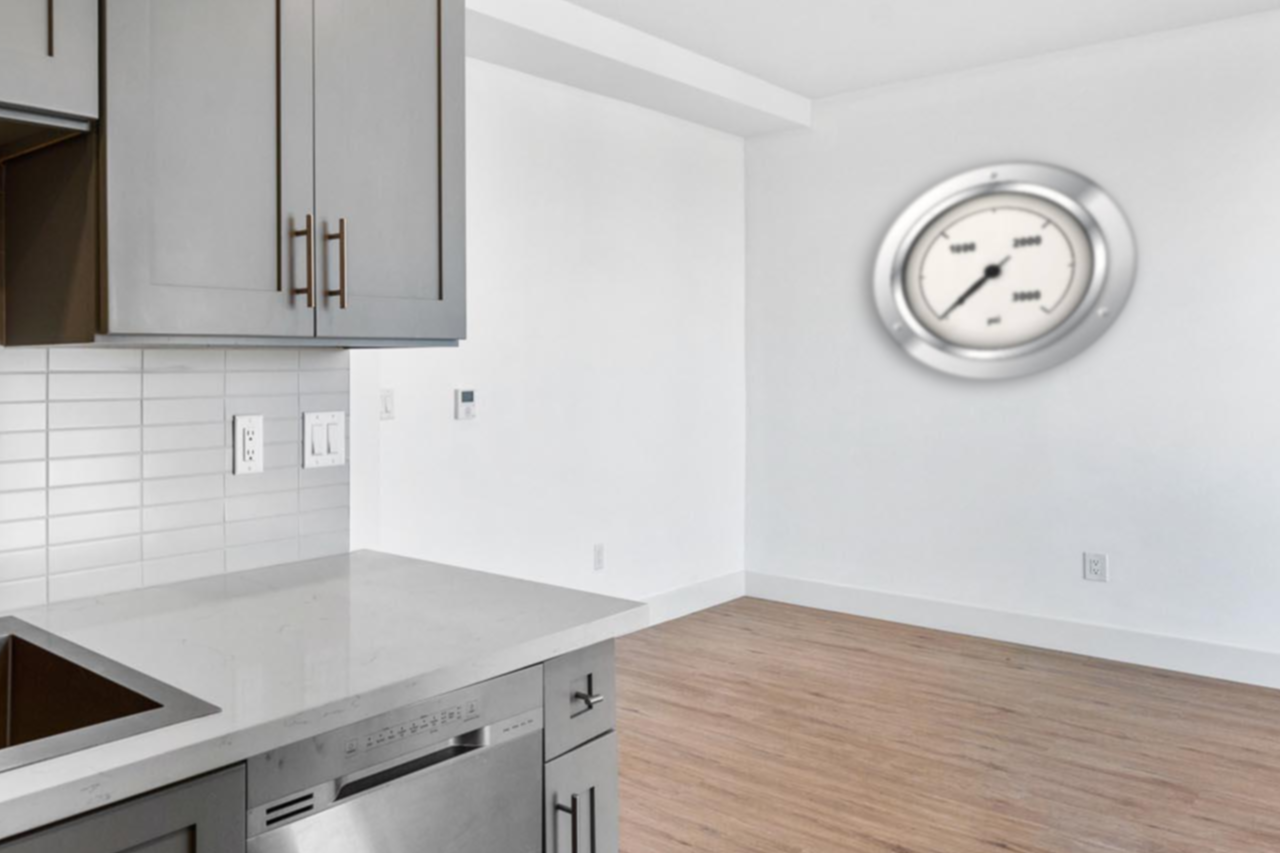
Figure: 0 psi
